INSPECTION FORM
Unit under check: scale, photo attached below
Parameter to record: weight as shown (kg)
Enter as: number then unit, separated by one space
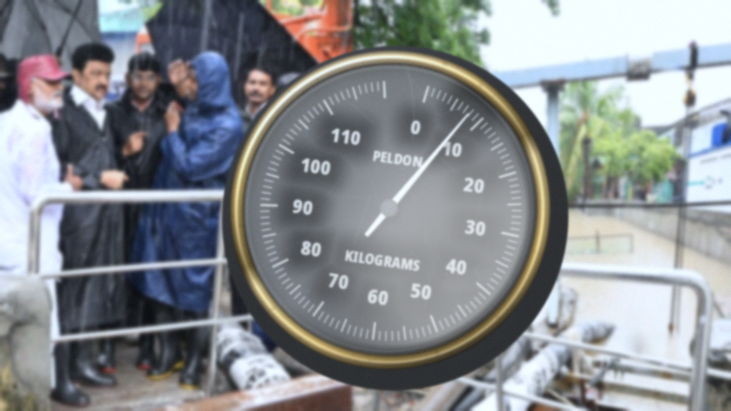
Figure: 8 kg
